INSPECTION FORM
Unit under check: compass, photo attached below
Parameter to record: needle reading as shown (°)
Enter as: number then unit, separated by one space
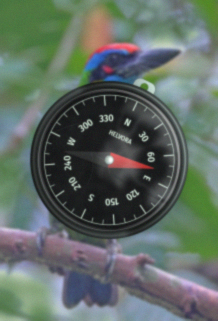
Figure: 75 °
